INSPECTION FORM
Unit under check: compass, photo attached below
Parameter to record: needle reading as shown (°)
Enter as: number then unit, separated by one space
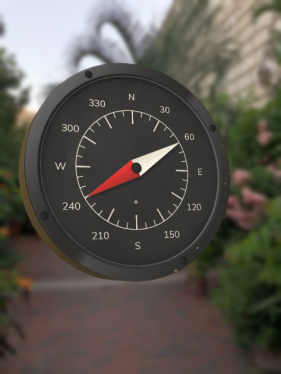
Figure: 240 °
